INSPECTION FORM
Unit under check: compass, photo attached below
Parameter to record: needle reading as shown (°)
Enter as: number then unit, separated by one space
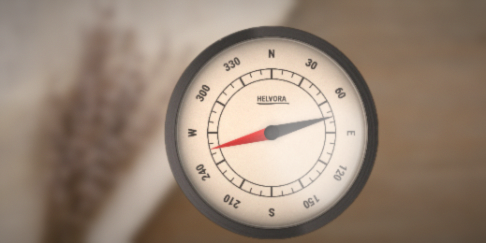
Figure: 255 °
